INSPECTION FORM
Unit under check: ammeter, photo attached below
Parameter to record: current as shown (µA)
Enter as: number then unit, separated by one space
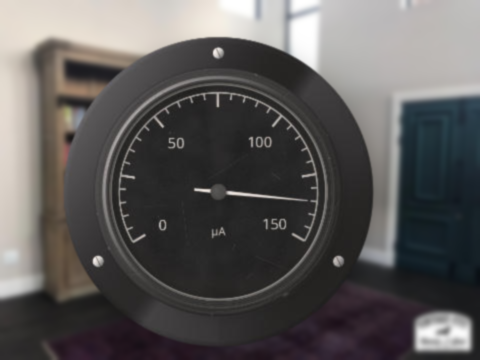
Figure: 135 µA
